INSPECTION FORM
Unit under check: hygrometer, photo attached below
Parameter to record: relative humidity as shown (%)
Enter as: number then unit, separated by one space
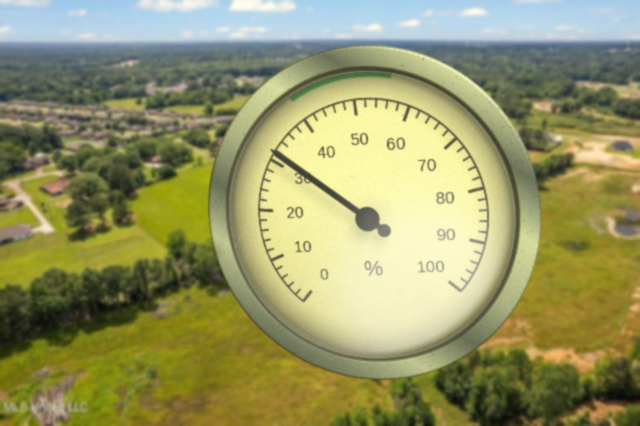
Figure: 32 %
